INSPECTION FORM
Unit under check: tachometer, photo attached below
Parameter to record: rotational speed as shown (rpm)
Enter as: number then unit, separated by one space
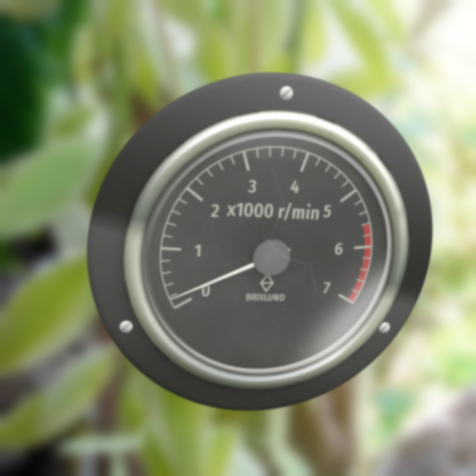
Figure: 200 rpm
